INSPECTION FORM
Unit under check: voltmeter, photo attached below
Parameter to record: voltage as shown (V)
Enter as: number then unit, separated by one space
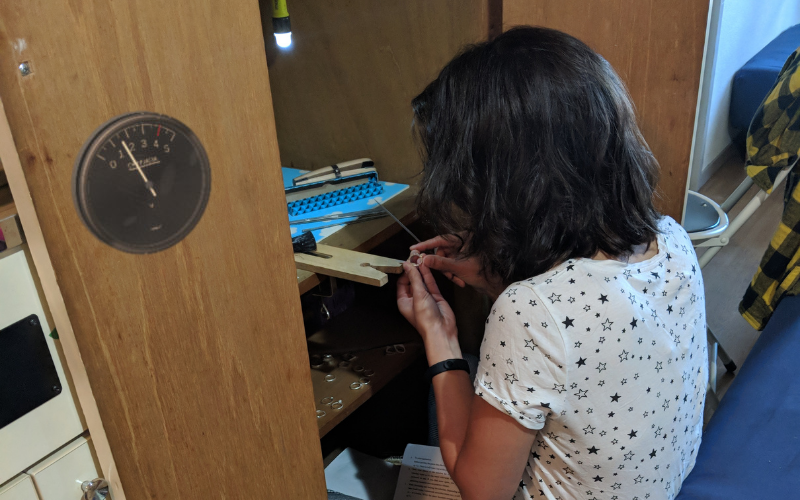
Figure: 1.5 V
